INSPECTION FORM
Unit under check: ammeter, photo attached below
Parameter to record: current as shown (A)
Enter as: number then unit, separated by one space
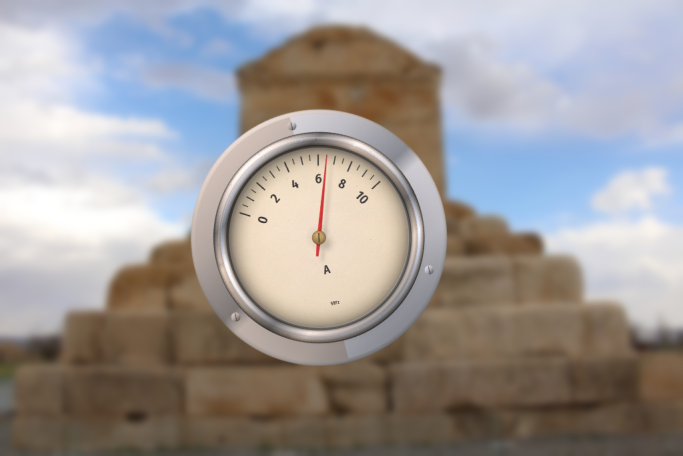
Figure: 6.5 A
